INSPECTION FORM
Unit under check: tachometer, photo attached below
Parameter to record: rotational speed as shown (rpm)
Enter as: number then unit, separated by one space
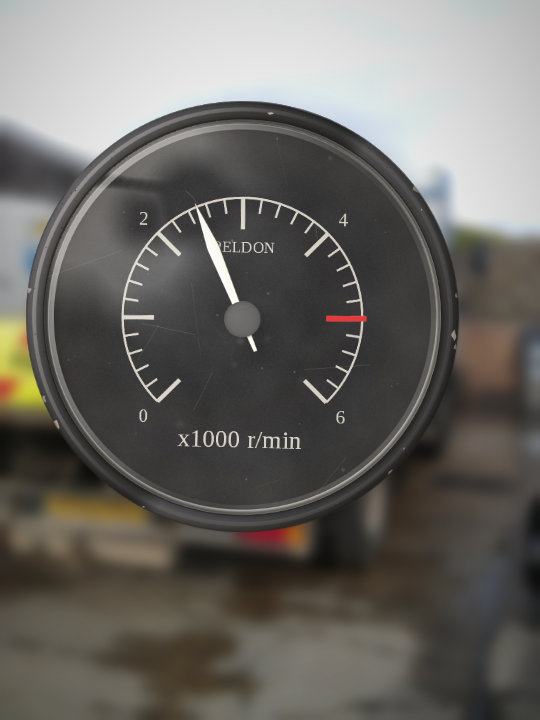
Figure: 2500 rpm
